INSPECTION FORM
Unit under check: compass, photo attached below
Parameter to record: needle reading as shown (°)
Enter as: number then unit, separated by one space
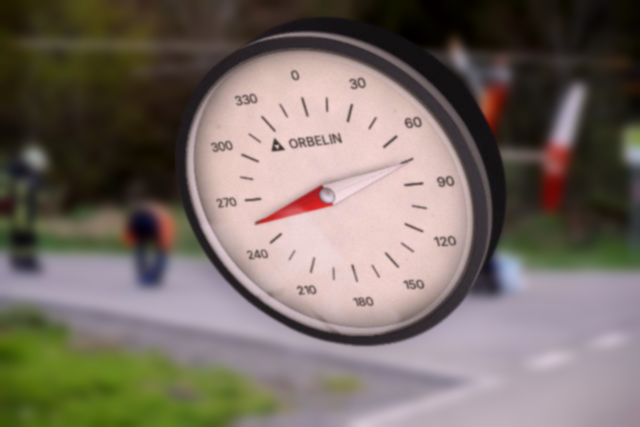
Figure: 255 °
